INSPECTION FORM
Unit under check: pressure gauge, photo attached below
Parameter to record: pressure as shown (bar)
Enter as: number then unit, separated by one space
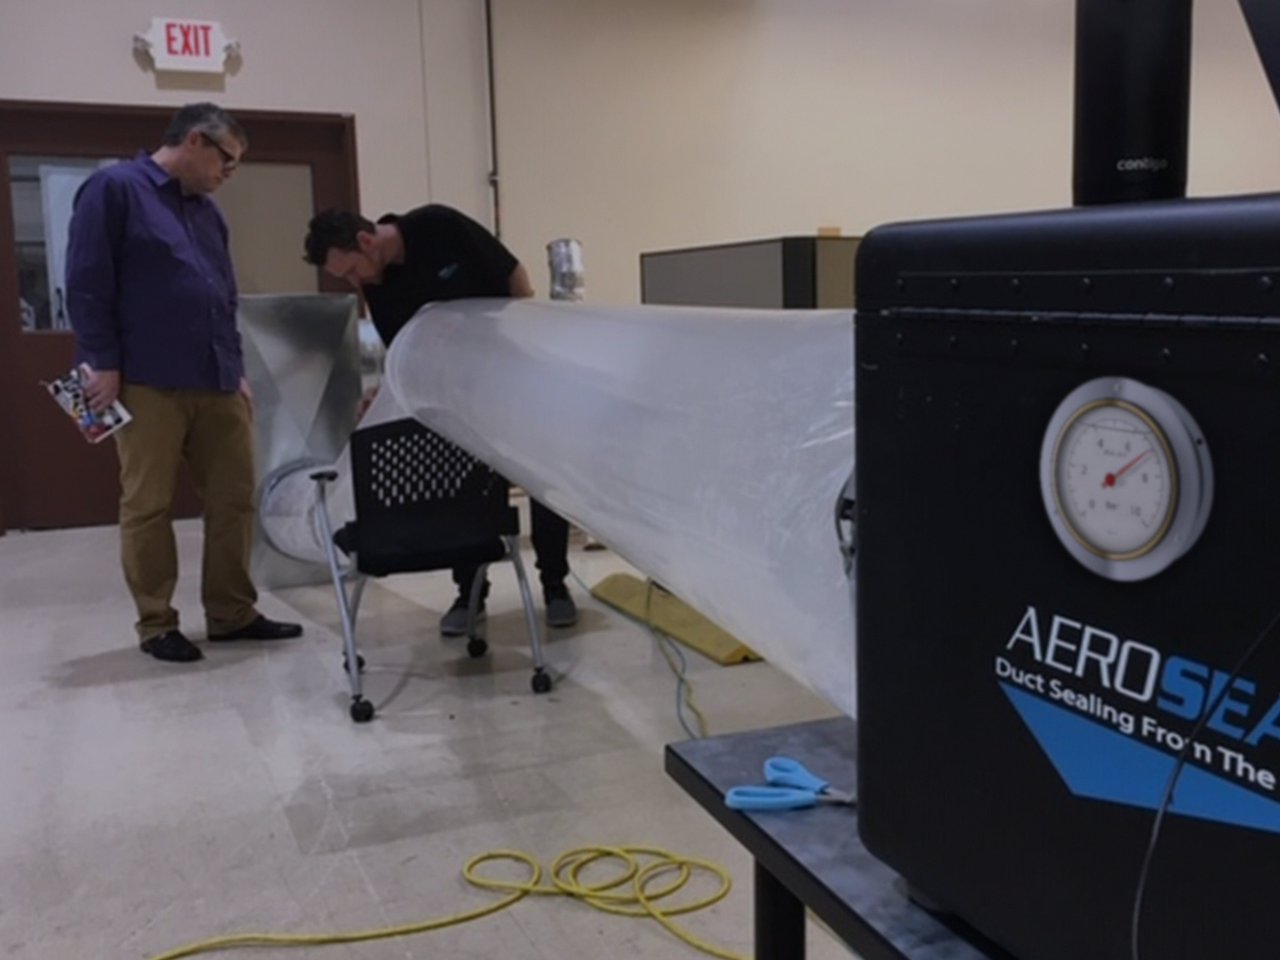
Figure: 7 bar
